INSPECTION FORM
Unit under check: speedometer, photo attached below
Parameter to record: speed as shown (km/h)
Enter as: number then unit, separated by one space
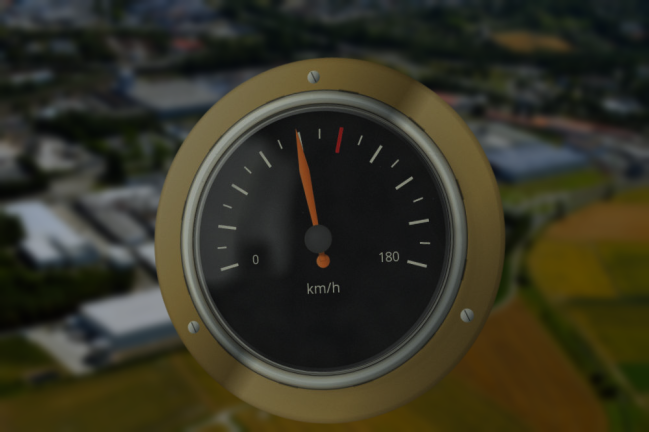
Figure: 80 km/h
